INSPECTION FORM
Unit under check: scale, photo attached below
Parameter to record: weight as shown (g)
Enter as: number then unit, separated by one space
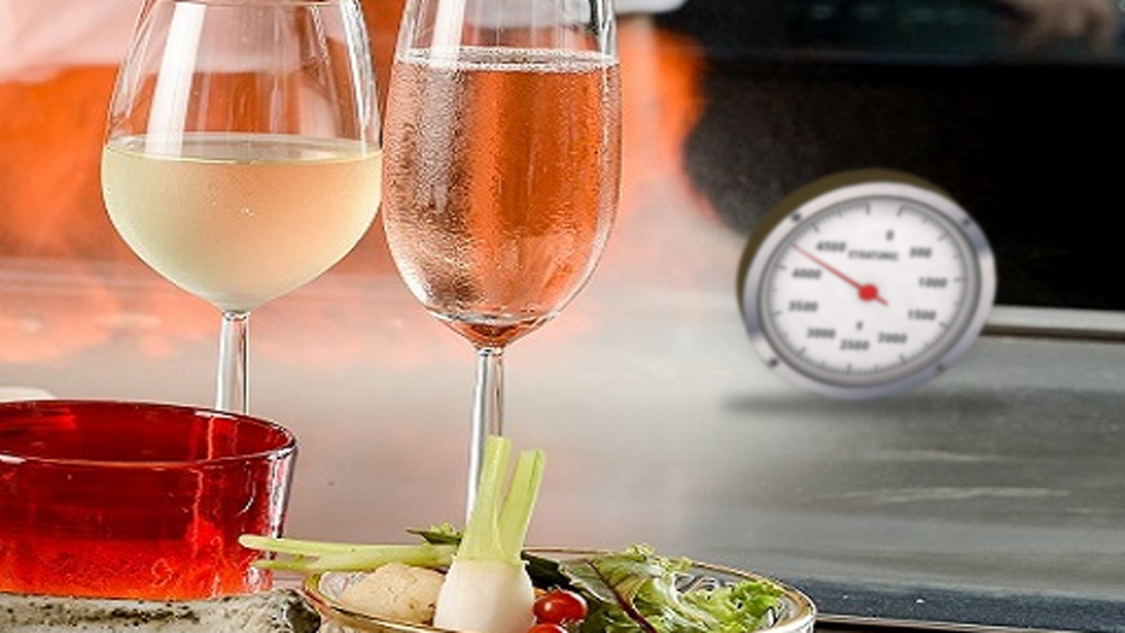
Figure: 4250 g
